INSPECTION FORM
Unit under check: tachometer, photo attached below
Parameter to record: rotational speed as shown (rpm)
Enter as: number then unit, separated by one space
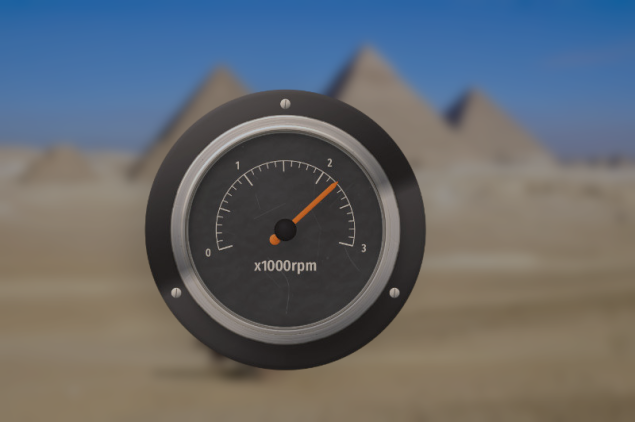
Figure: 2200 rpm
